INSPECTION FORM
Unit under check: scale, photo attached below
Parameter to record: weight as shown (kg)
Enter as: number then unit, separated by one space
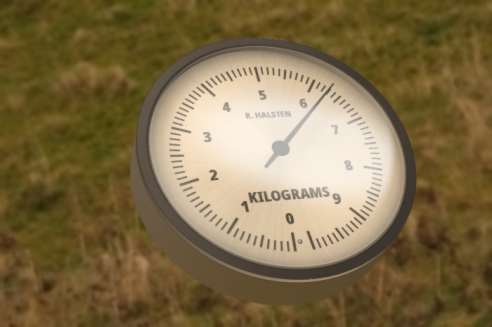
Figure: 6.3 kg
